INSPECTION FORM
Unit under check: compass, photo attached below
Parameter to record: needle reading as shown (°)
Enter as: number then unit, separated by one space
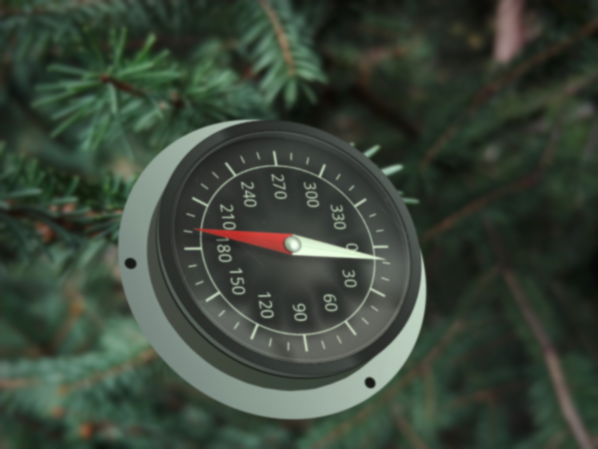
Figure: 190 °
